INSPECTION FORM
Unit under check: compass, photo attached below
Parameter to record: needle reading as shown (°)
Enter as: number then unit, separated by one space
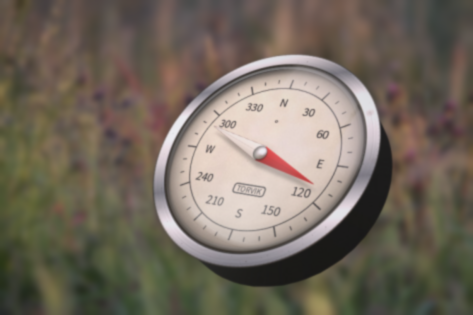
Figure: 110 °
